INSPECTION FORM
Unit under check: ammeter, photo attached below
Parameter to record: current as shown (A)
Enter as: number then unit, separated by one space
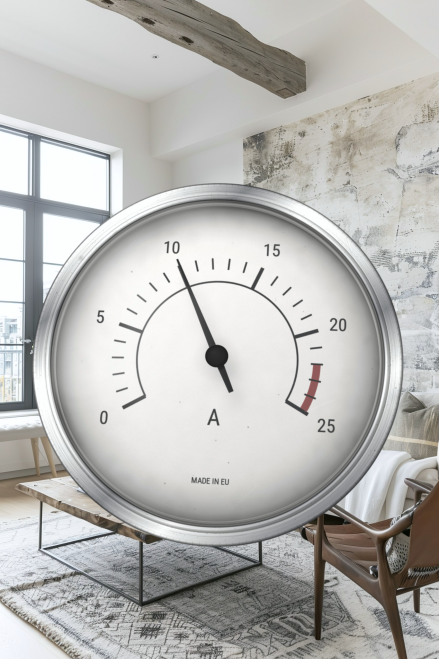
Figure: 10 A
